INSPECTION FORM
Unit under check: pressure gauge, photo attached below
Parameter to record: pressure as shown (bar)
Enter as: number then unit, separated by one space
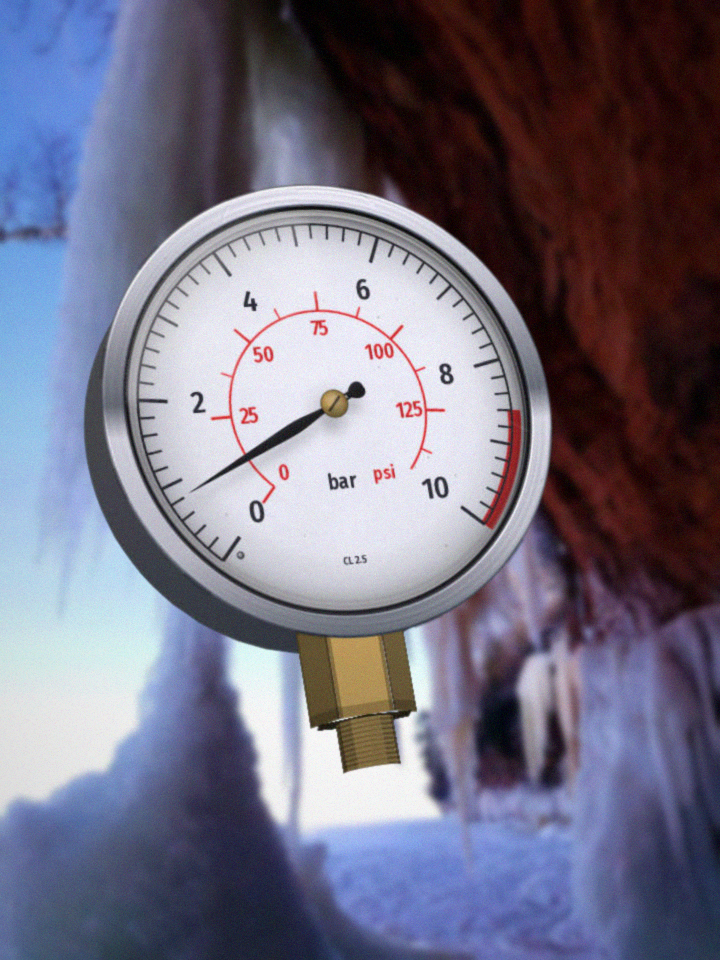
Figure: 0.8 bar
